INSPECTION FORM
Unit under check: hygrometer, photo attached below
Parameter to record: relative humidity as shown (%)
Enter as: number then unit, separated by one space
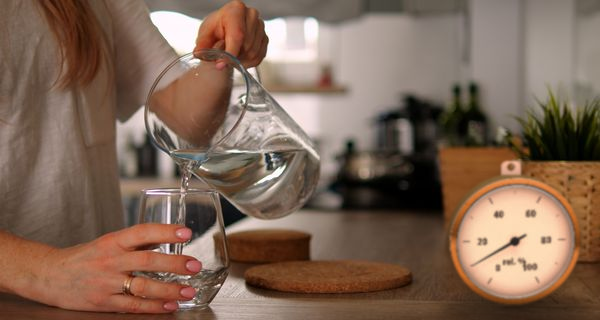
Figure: 10 %
